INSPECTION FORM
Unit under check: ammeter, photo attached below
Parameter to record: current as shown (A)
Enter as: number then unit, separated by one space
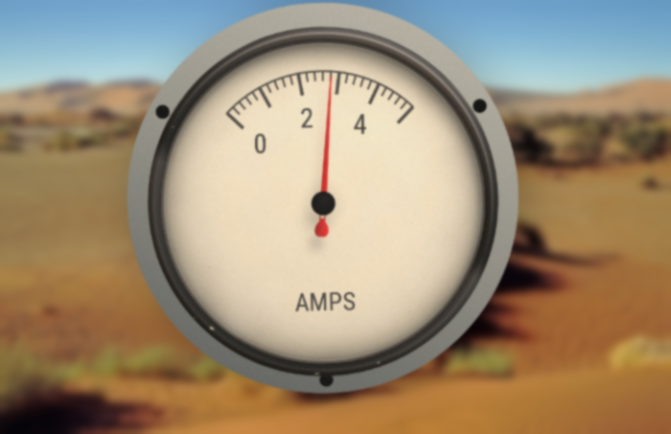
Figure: 2.8 A
